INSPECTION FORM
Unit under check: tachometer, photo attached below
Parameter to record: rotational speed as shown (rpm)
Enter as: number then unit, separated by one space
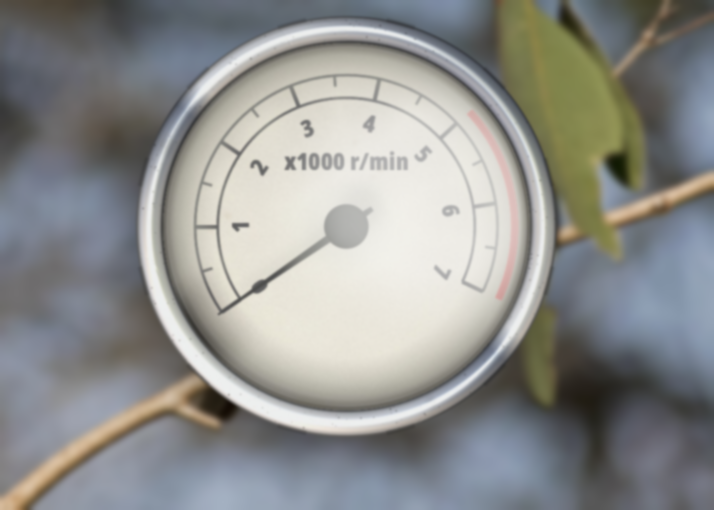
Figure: 0 rpm
